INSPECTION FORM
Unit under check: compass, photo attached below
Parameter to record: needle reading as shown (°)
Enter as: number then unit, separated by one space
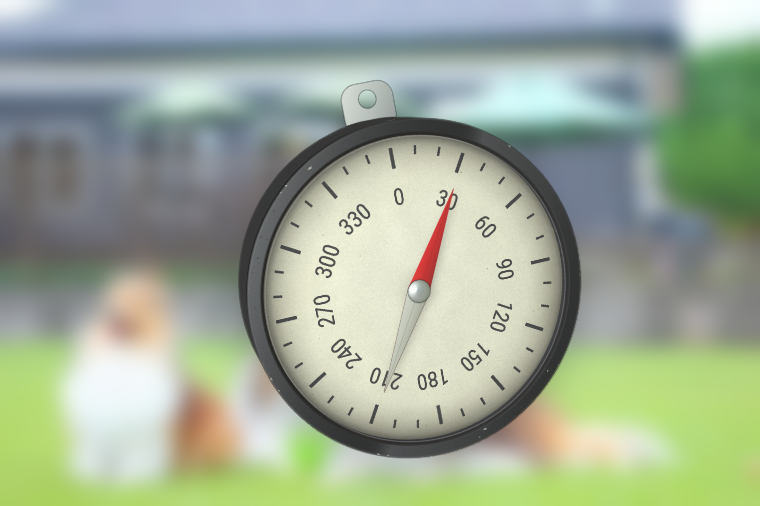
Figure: 30 °
